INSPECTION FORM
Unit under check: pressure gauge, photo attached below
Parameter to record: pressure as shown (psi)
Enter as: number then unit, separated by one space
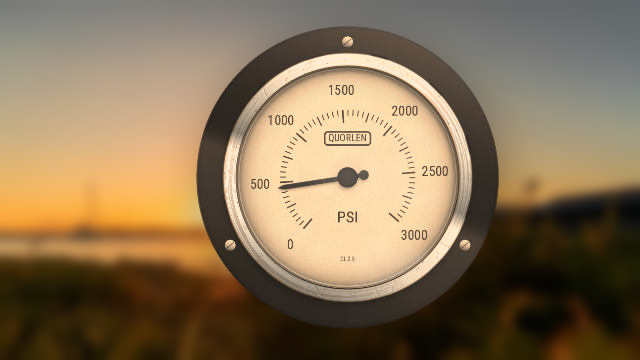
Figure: 450 psi
